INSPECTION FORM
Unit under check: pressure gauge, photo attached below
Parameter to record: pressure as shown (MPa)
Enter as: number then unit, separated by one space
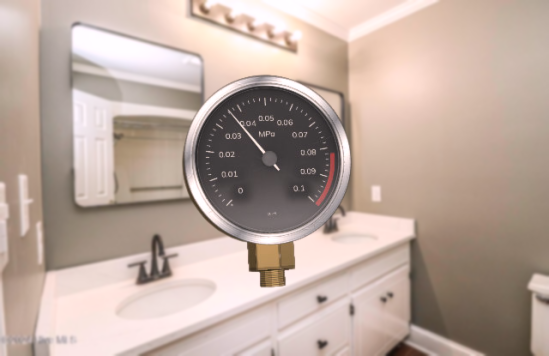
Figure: 0.036 MPa
